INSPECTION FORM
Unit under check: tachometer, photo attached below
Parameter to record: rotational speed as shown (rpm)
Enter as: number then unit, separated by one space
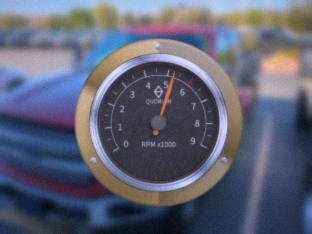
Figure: 5250 rpm
